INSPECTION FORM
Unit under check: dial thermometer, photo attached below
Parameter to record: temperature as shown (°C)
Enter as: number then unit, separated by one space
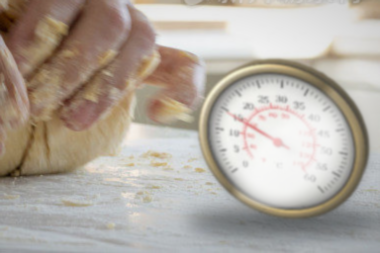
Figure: 15 °C
